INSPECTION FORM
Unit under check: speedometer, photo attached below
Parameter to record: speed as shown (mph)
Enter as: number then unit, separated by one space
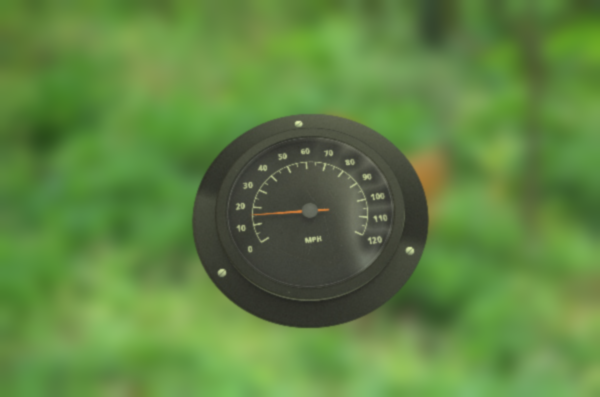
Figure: 15 mph
